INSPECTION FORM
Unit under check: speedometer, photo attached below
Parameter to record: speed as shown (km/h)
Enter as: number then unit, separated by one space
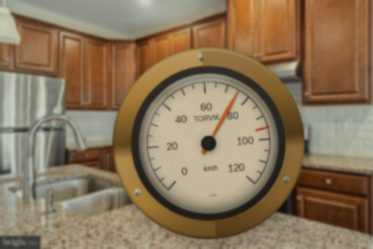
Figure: 75 km/h
